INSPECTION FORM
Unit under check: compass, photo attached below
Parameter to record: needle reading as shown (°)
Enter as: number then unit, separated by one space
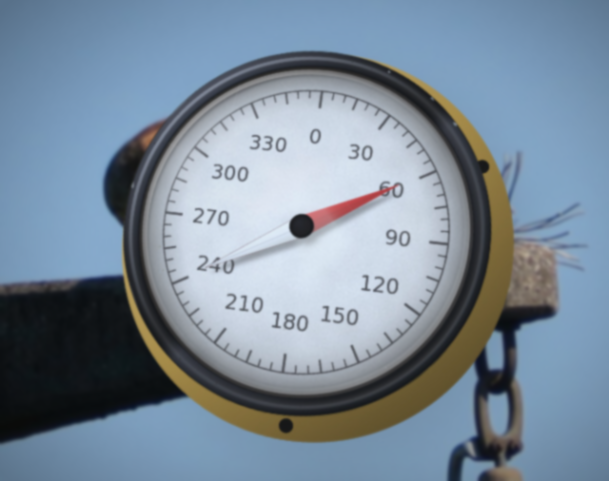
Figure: 60 °
